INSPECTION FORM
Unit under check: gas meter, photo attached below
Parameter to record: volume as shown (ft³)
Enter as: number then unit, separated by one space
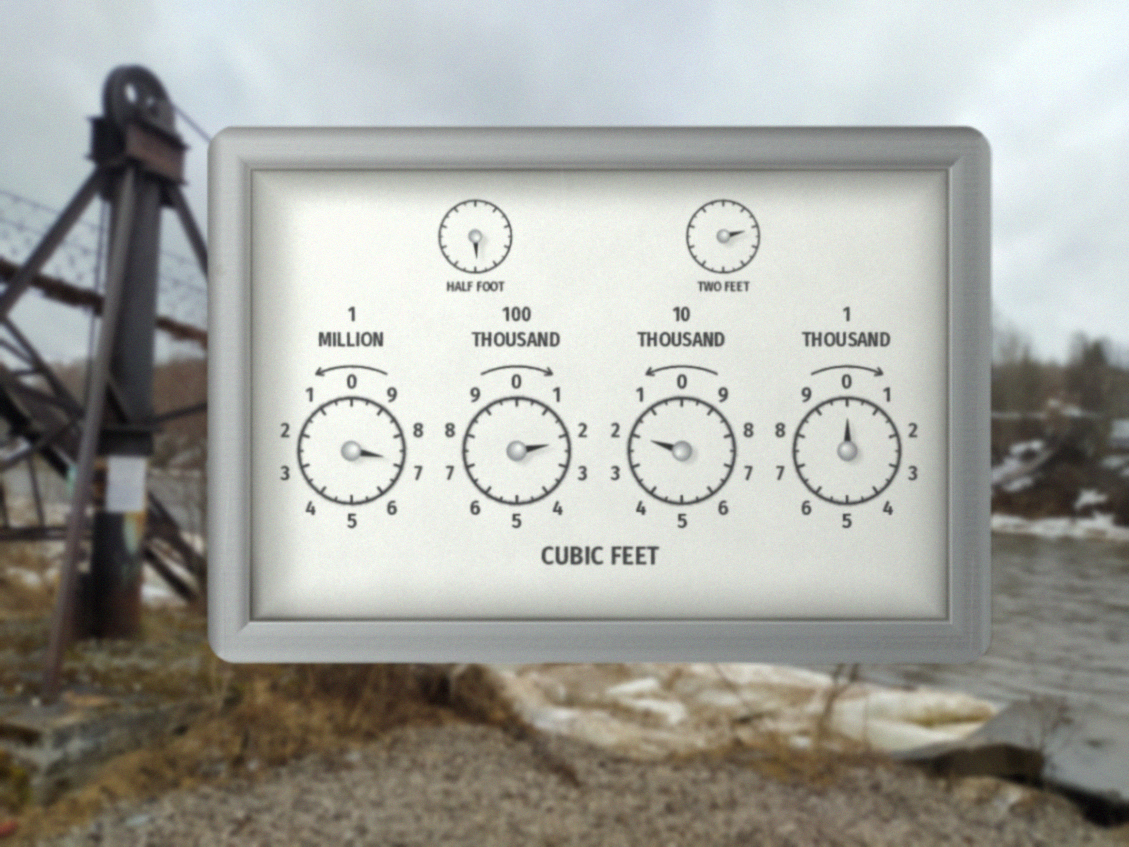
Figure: 722000 ft³
